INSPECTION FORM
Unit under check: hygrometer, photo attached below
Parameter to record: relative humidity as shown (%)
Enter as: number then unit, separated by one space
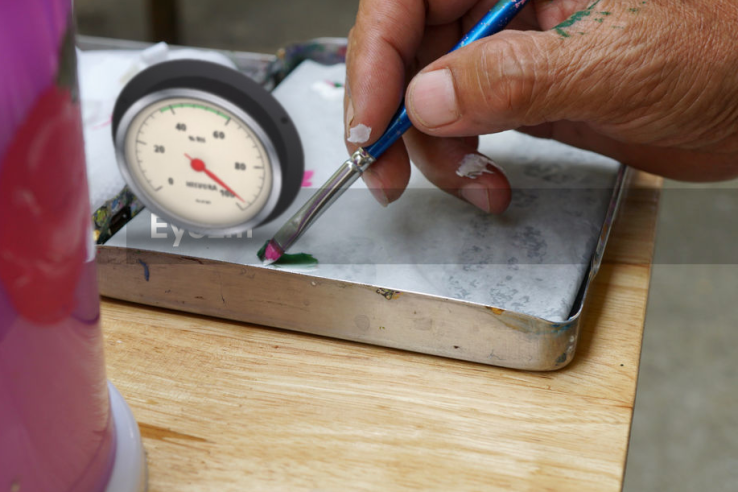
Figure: 96 %
